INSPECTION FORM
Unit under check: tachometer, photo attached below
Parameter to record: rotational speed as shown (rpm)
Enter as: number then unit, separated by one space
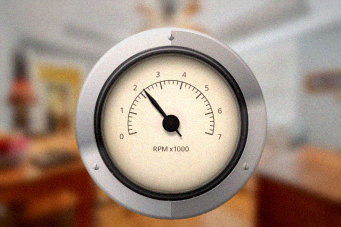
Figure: 2200 rpm
